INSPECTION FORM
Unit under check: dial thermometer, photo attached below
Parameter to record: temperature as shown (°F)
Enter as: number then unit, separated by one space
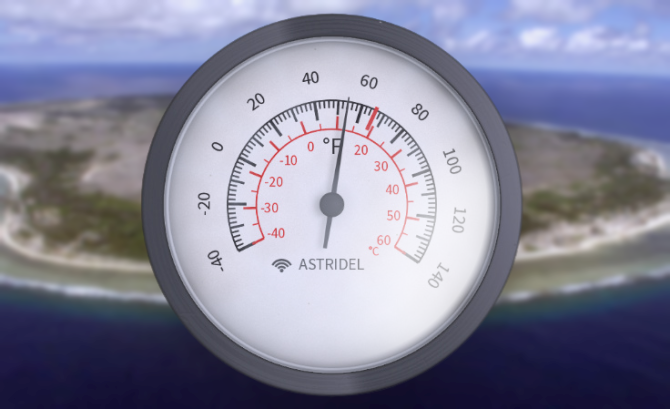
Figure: 54 °F
